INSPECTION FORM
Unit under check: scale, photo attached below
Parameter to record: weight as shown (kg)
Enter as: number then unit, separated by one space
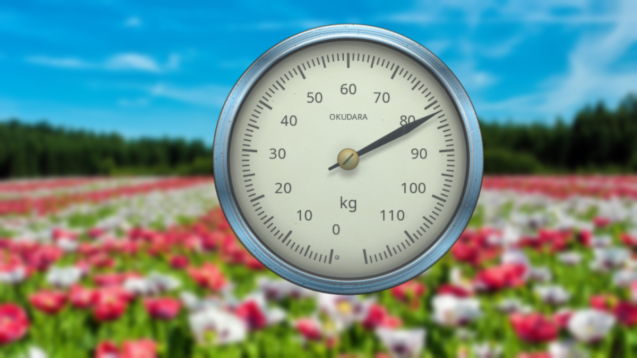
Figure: 82 kg
